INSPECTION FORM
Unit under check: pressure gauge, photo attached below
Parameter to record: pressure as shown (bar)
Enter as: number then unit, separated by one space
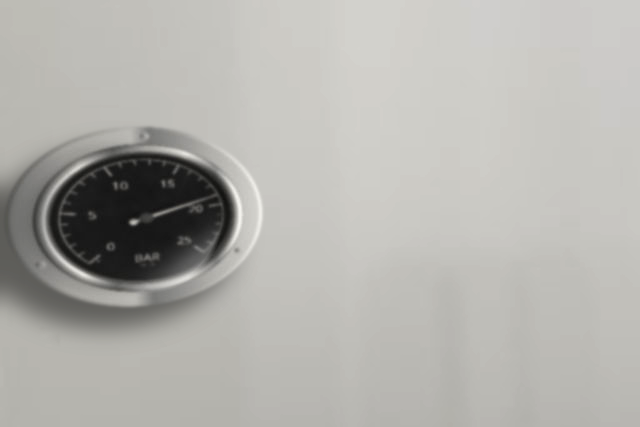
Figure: 19 bar
